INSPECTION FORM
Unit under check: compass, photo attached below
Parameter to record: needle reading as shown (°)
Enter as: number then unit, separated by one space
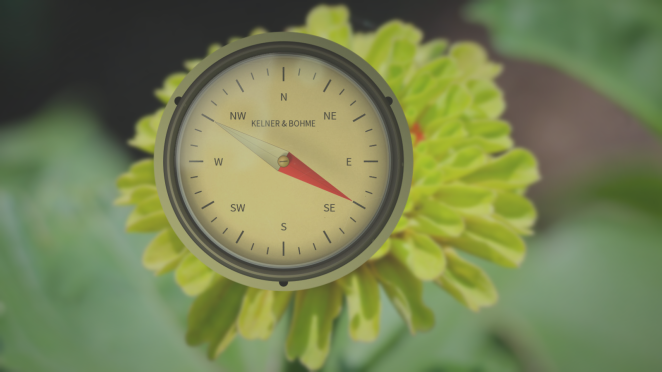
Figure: 120 °
